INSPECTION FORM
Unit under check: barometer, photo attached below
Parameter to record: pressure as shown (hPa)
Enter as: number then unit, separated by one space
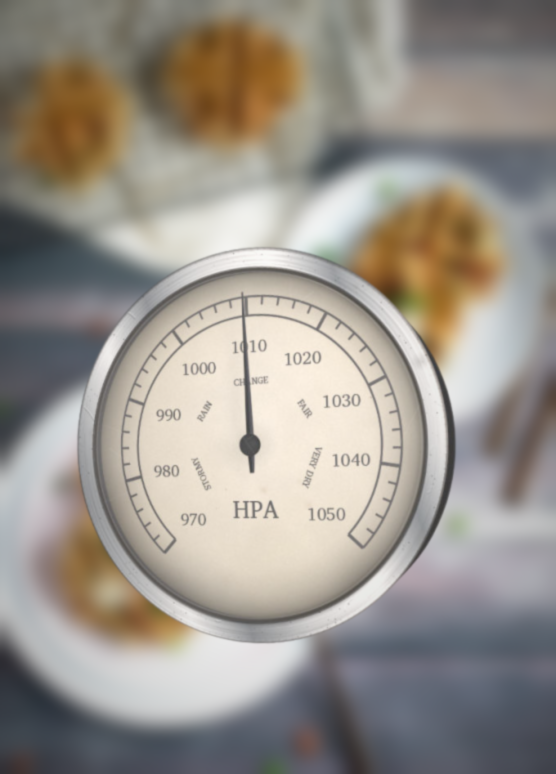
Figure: 1010 hPa
